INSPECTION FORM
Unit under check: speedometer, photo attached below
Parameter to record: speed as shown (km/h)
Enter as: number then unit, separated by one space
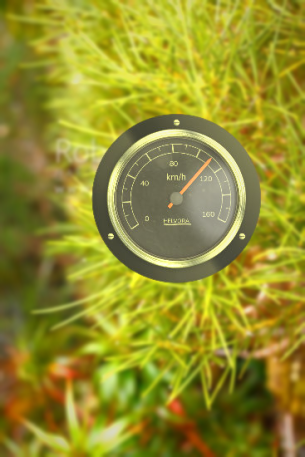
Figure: 110 km/h
